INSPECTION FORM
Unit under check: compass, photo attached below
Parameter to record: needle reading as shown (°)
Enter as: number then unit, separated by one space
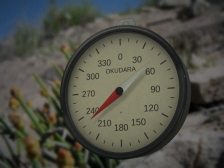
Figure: 230 °
